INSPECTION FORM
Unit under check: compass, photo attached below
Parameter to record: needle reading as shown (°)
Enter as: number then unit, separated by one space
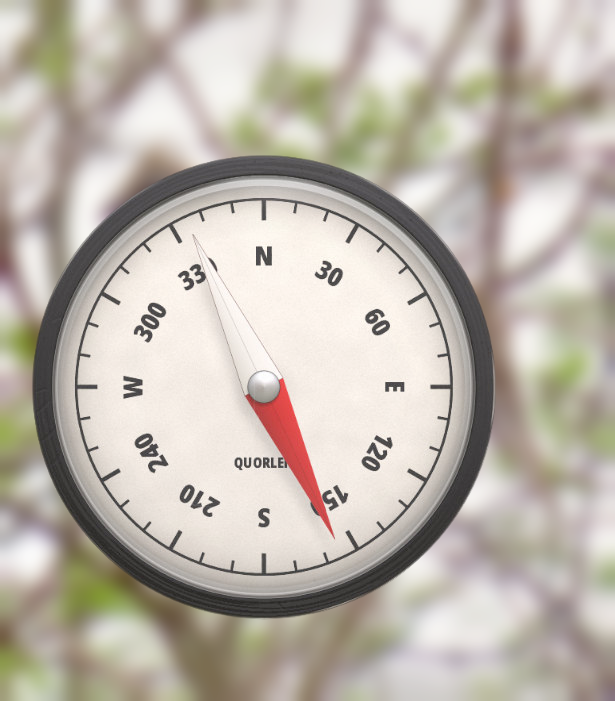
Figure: 155 °
